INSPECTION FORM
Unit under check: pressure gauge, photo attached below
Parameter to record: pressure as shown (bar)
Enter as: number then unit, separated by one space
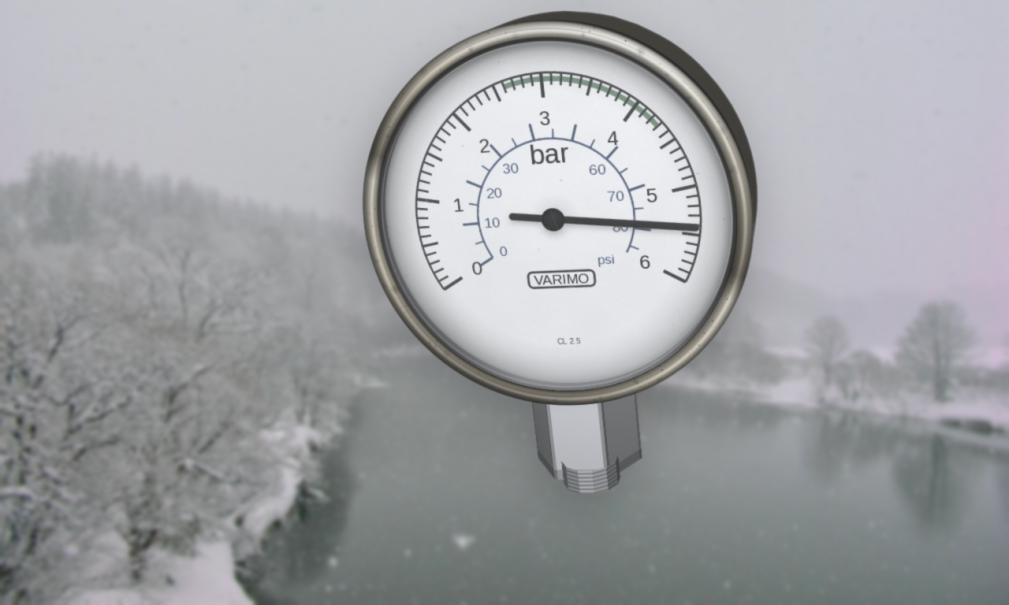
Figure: 5.4 bar
